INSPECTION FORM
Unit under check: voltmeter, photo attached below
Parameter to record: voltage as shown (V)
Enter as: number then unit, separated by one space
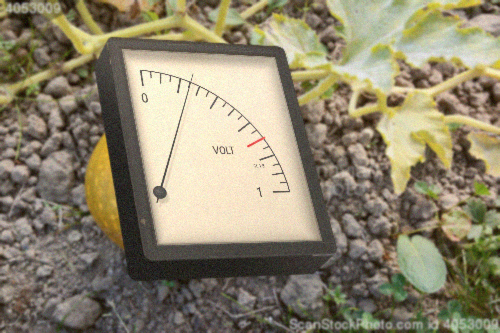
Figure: 0.25 V
